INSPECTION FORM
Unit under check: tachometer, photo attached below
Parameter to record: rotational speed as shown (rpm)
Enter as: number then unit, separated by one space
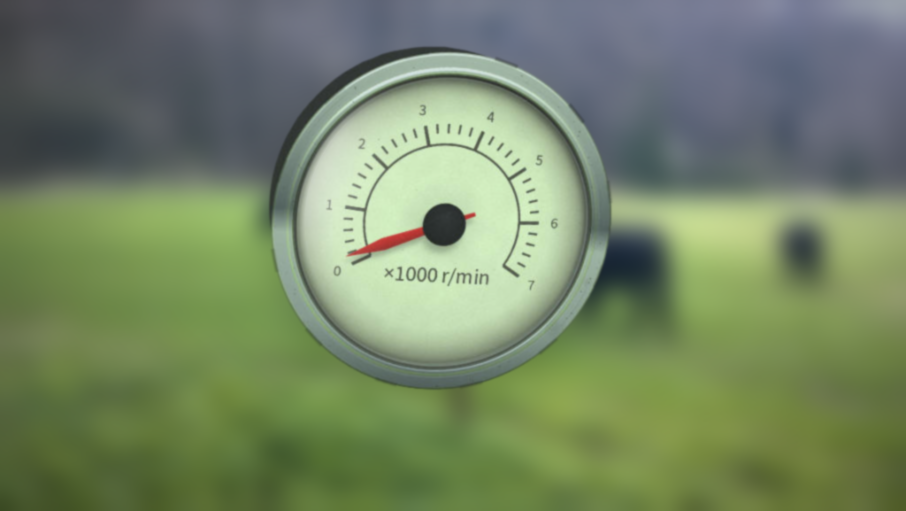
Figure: 200 rpm
